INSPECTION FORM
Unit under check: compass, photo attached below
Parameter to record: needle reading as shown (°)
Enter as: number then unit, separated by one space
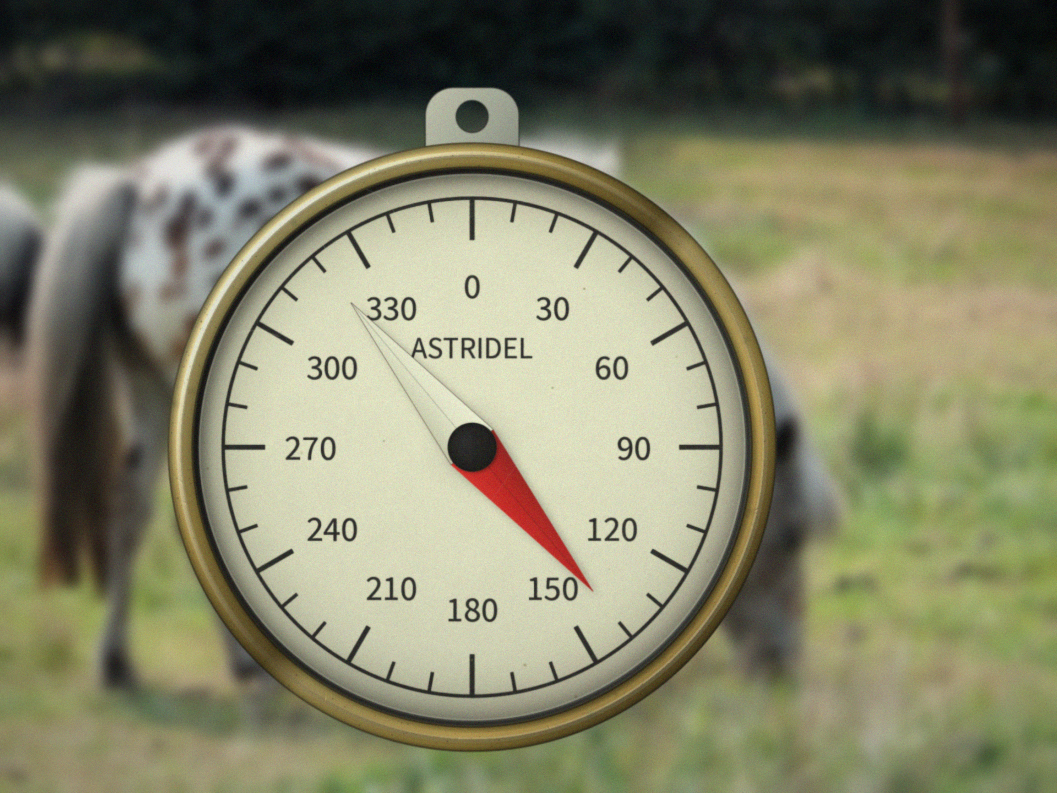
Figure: 140 °
